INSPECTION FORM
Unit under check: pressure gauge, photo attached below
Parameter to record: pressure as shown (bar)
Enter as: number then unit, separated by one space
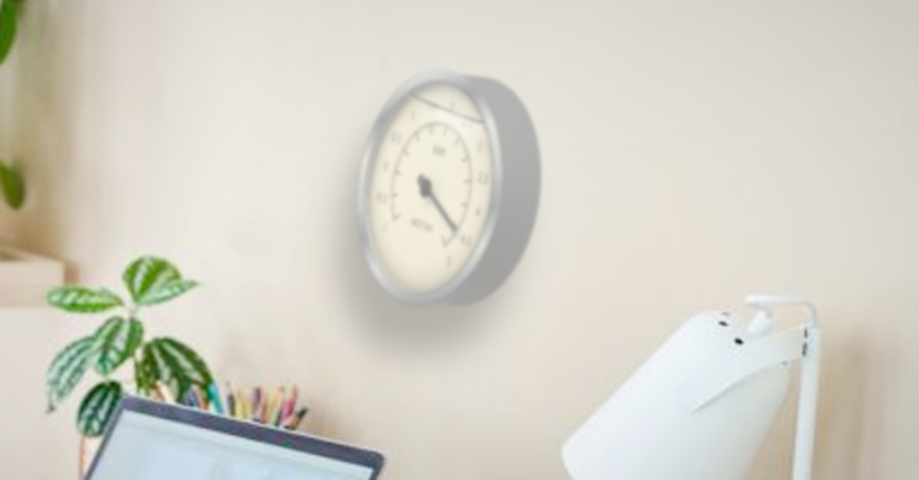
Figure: 4.5 bar
